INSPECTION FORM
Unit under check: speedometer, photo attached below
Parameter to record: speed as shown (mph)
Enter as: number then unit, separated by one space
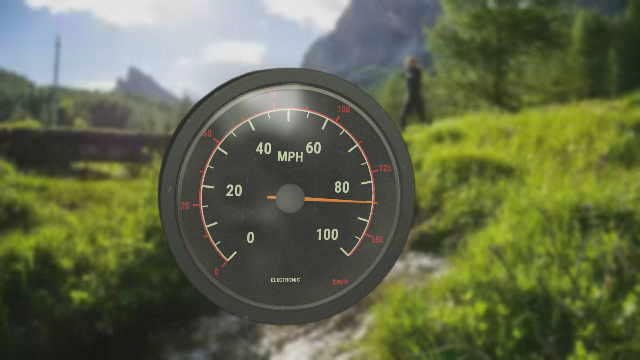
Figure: 85 mph
